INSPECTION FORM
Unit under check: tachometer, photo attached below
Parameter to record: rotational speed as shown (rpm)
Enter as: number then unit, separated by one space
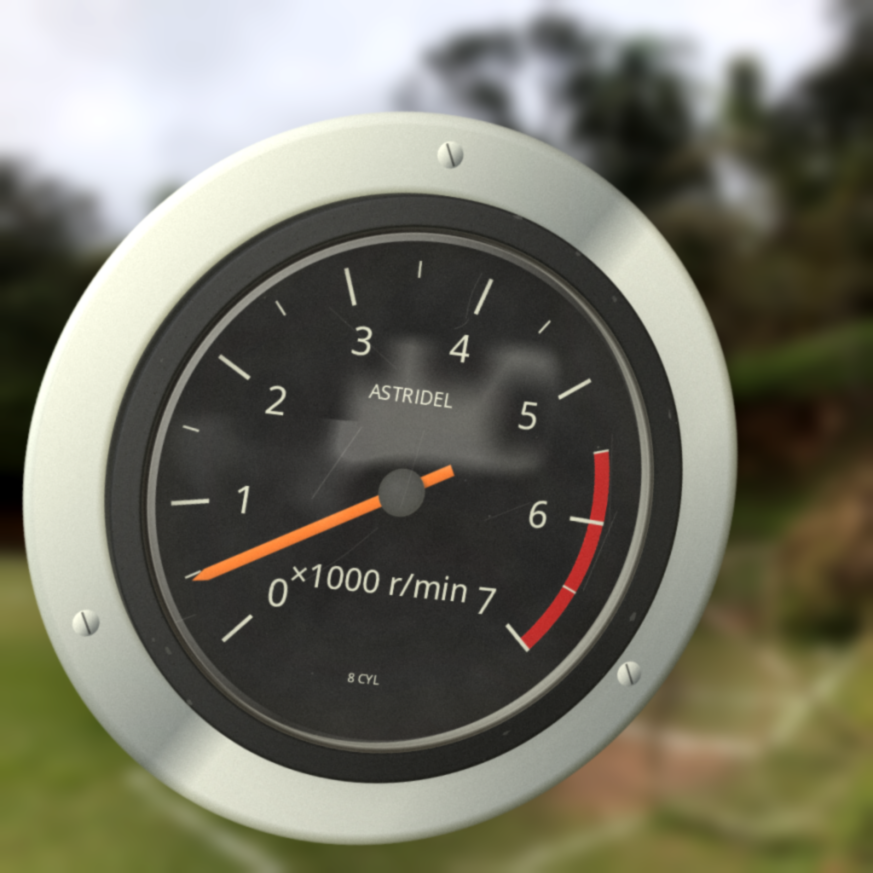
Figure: 500 rpm
